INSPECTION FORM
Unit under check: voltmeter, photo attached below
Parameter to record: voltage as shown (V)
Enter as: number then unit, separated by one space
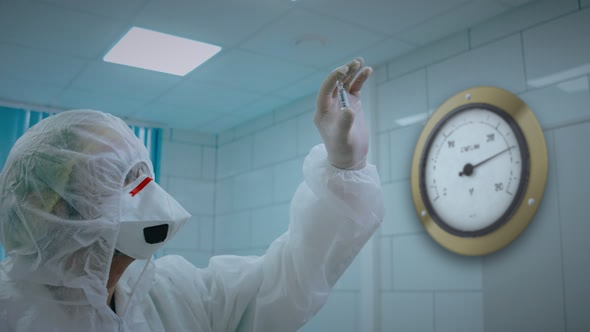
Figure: 24 V
